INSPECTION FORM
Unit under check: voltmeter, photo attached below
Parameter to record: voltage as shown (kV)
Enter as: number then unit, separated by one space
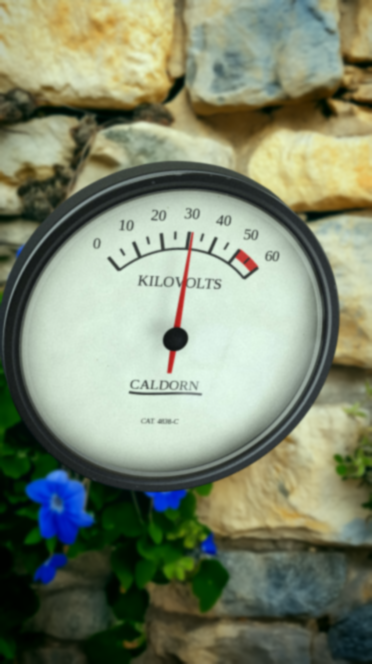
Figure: 30 kV
